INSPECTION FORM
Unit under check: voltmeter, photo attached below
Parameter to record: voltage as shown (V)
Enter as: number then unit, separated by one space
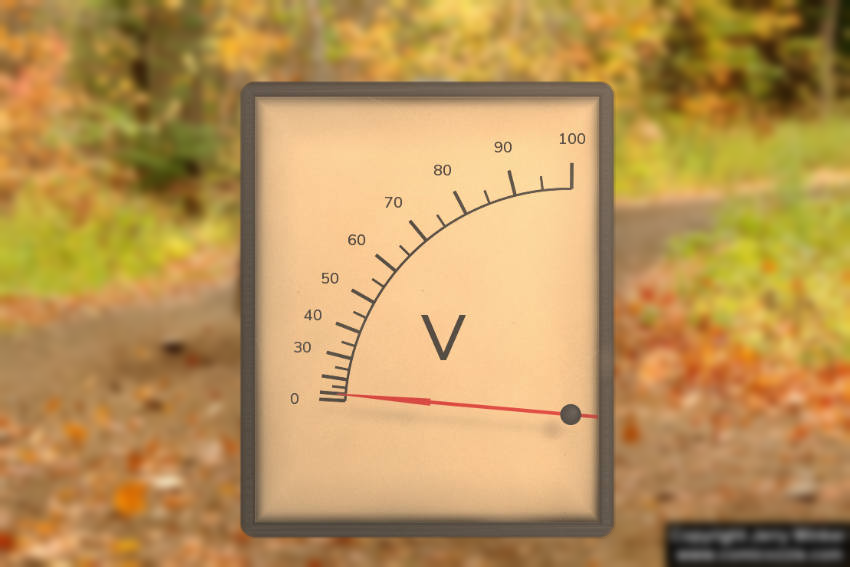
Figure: 10 V
